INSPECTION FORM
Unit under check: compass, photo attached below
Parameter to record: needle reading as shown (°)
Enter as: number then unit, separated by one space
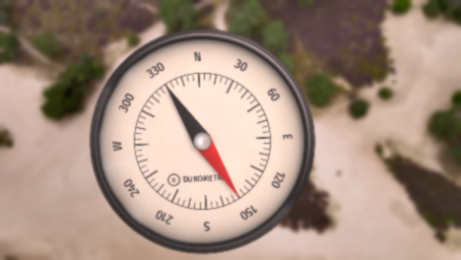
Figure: 150 °
